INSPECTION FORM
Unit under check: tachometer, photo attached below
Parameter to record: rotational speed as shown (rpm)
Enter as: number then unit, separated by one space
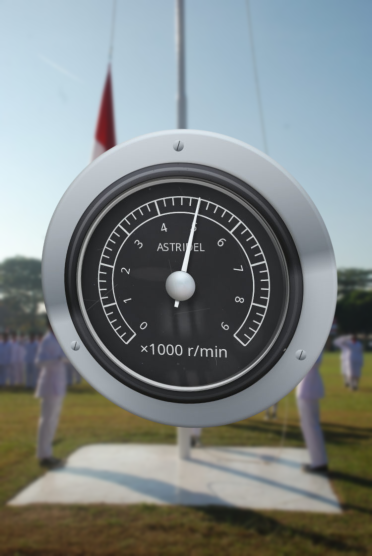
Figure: 5000 rpm
